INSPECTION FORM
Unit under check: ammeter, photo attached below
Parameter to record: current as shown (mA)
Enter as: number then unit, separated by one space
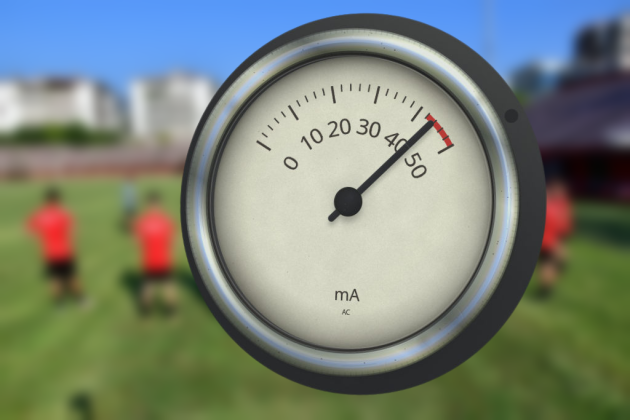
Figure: 44 mA
